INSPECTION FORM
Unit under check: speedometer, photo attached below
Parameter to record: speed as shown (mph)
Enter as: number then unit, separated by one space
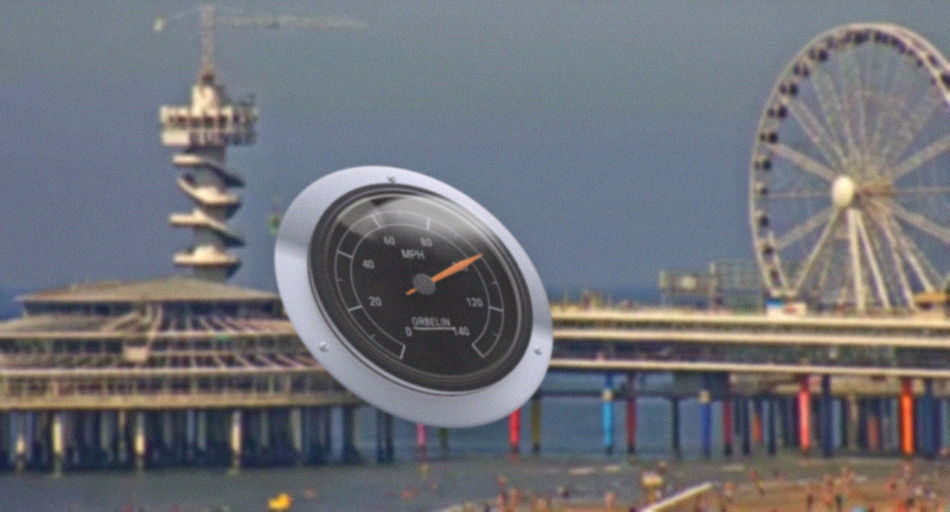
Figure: 100 mph
